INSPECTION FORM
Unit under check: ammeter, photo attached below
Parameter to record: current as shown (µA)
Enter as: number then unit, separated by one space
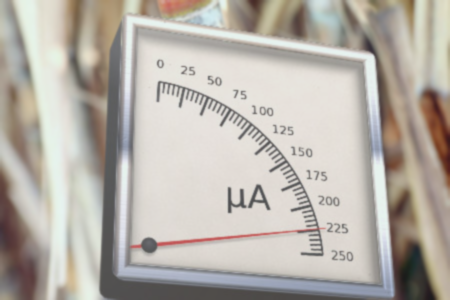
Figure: 225 µA
